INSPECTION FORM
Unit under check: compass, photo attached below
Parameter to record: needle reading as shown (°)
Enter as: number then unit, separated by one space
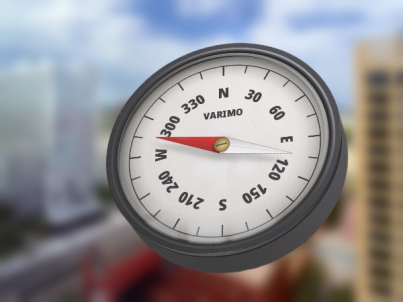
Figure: 285 °
